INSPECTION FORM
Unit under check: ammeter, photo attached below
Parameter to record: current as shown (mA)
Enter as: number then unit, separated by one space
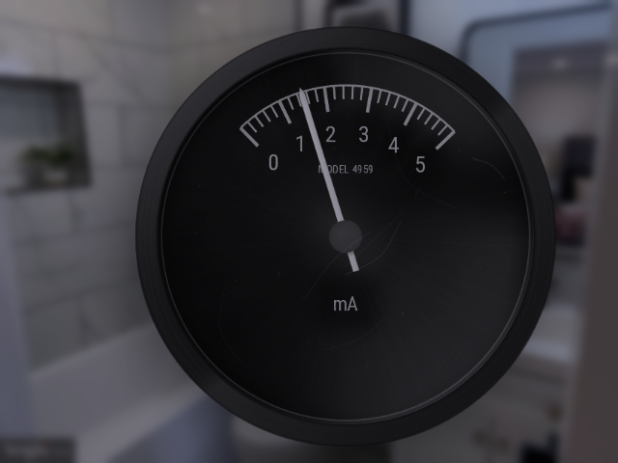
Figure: 1.5 mA
